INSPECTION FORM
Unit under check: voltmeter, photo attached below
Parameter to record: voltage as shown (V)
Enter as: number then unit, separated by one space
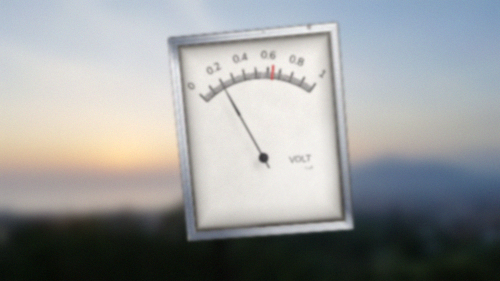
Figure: 0.2 V
